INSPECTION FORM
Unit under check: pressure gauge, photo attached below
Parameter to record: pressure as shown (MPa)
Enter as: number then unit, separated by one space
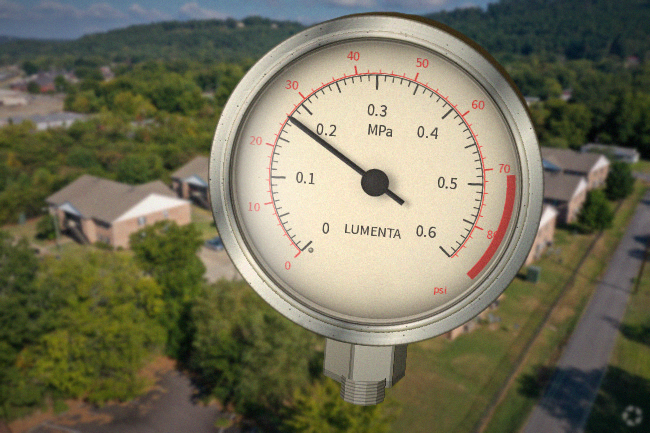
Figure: 0.18 MPa
